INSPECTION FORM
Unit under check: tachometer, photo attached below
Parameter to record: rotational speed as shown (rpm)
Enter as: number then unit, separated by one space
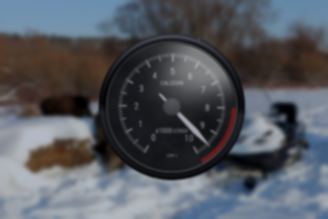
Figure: 9500 rpm
